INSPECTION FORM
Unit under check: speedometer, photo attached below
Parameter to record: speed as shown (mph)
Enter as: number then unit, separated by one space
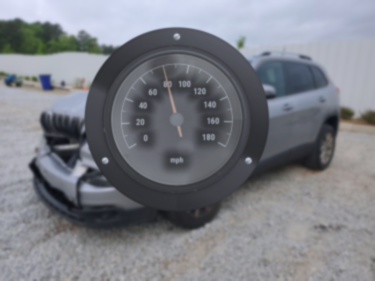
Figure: 80 mph
